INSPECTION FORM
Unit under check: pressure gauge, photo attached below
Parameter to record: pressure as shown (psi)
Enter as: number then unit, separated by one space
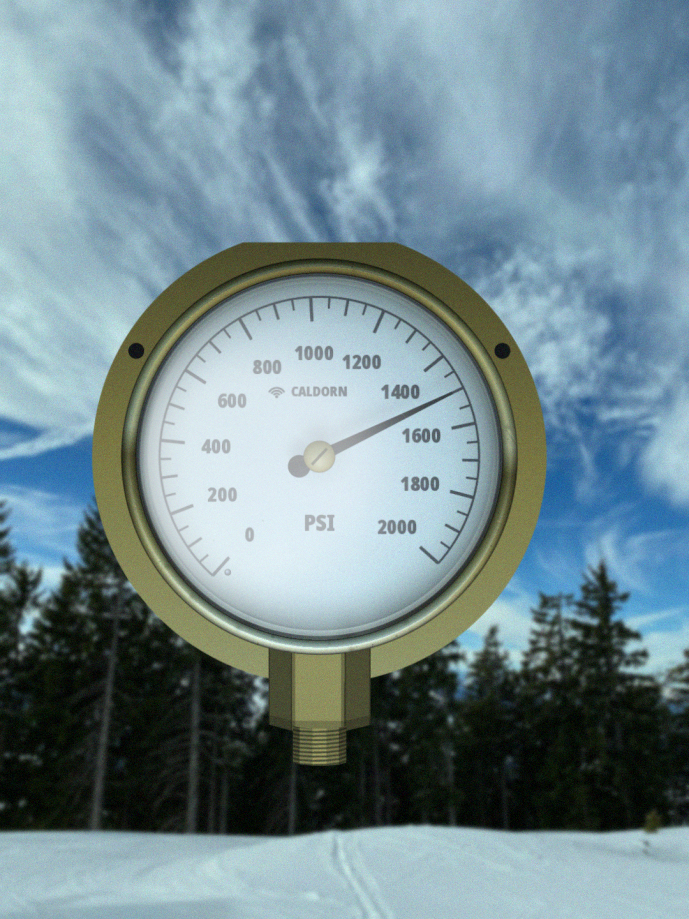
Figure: 1500 psi
